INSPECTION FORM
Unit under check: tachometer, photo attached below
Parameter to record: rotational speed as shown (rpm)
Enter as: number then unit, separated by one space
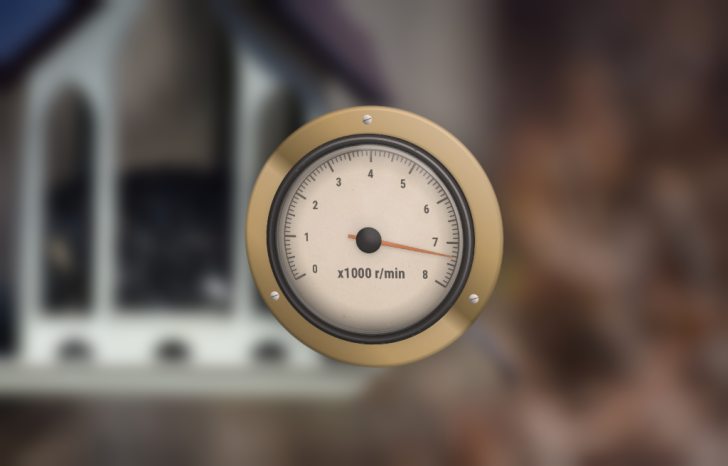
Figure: 7300 rpm
